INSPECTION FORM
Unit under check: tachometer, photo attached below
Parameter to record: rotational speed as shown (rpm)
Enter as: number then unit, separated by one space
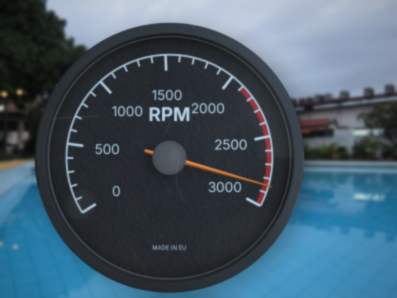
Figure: 2850 rpm
